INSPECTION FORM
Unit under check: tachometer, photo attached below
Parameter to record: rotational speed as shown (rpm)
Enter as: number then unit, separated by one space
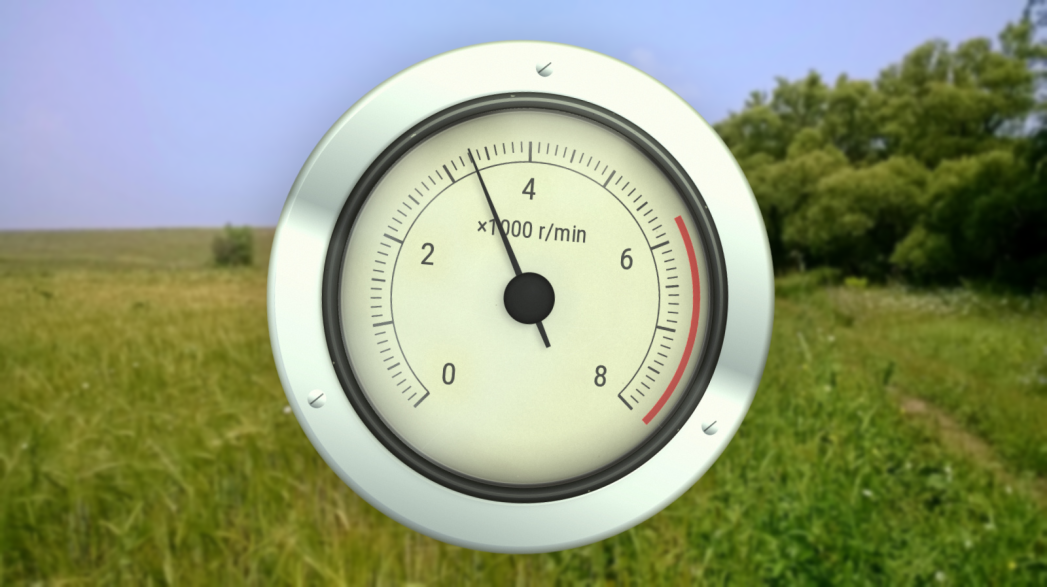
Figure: 3300 rpm
